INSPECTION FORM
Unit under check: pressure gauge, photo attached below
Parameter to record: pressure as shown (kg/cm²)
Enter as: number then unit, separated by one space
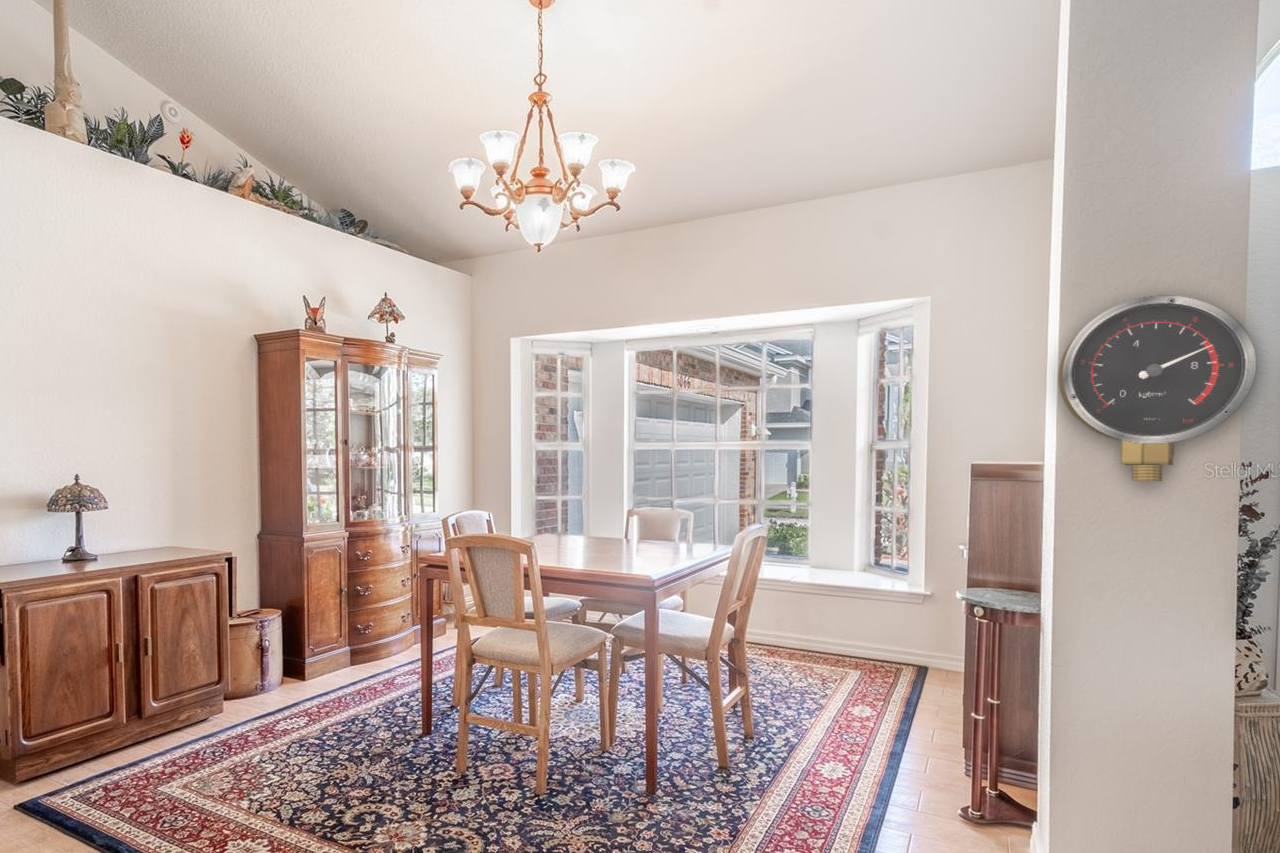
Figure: 7.25 kg/cm²
